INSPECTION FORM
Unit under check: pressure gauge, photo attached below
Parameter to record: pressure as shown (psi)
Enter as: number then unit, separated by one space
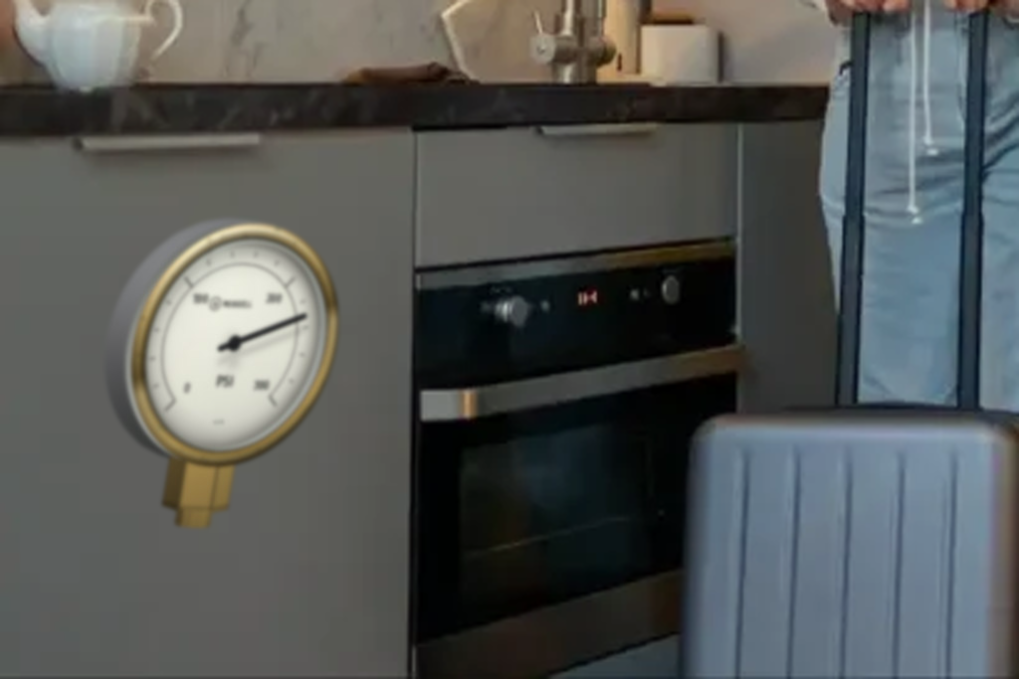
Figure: 230 psi
